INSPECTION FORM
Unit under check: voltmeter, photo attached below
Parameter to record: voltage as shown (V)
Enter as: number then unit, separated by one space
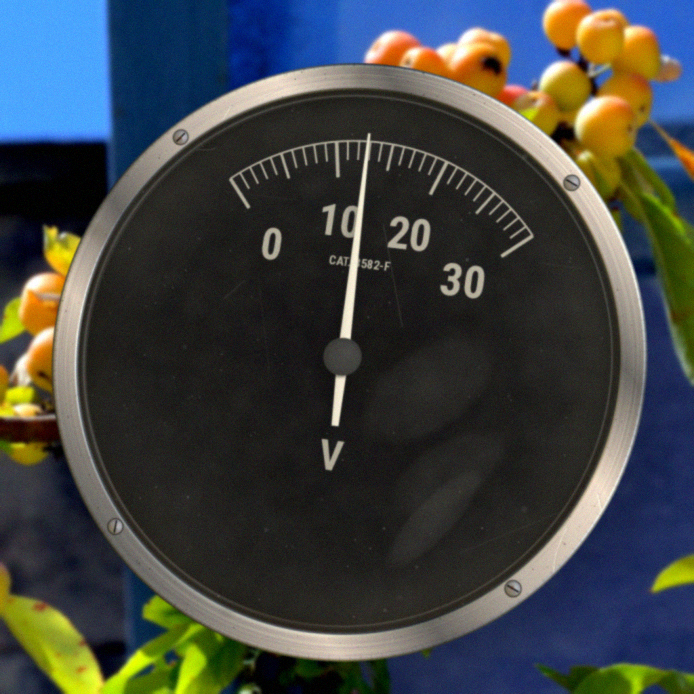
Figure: 13 V
